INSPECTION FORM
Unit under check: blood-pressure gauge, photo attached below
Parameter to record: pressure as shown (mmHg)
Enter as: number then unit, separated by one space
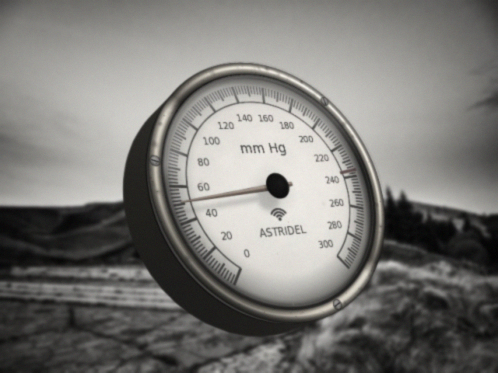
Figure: 50 mmHg
